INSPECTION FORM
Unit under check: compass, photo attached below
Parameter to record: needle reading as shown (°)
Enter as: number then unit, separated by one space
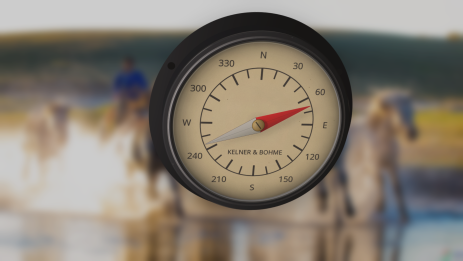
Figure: 67.5 °
